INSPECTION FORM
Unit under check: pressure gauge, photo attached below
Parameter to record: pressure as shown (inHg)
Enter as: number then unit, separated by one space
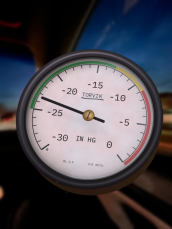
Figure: -23.5 inHg
